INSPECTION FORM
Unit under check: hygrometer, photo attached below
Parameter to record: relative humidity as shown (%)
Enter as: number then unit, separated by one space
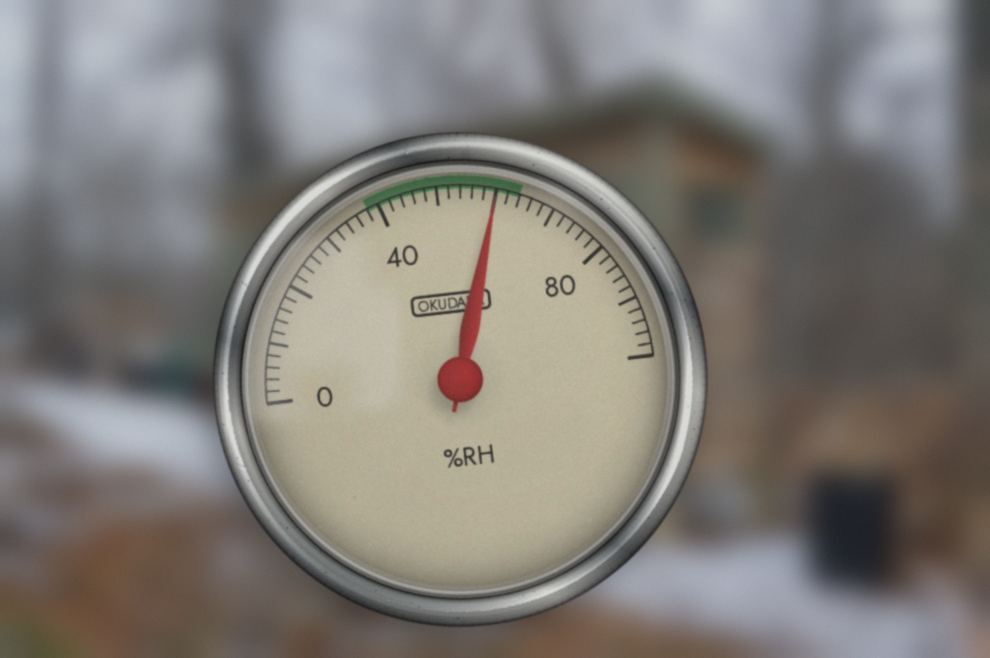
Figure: 60 %
